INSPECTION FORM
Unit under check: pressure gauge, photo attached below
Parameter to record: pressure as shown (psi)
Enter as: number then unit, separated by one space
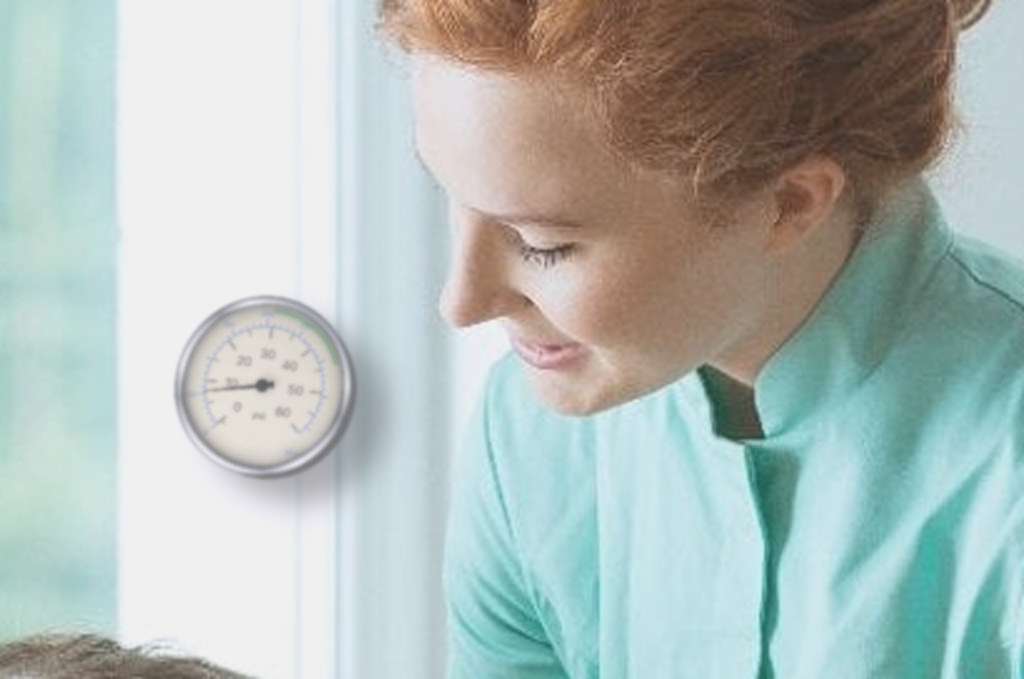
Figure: 7.5 psi
